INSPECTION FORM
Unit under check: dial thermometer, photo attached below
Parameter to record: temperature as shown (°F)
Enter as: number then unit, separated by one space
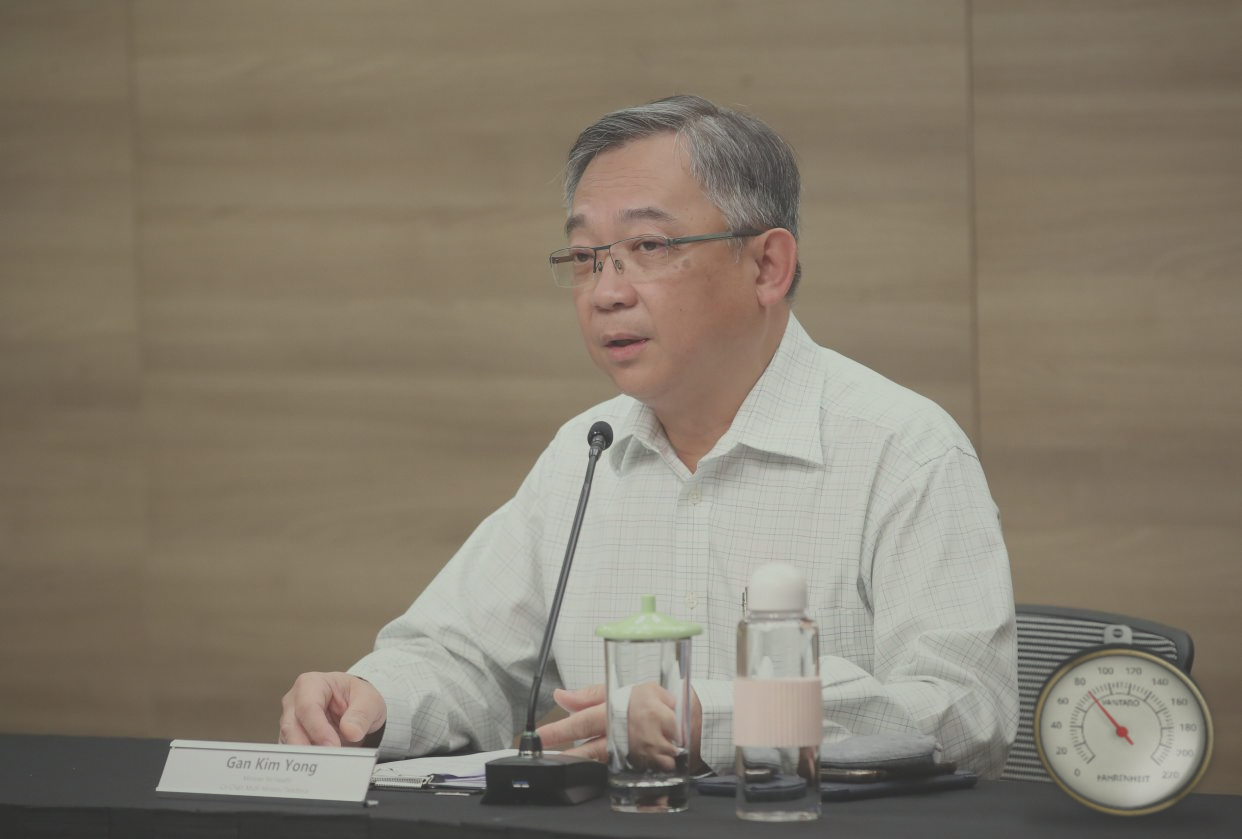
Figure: 80 °F
